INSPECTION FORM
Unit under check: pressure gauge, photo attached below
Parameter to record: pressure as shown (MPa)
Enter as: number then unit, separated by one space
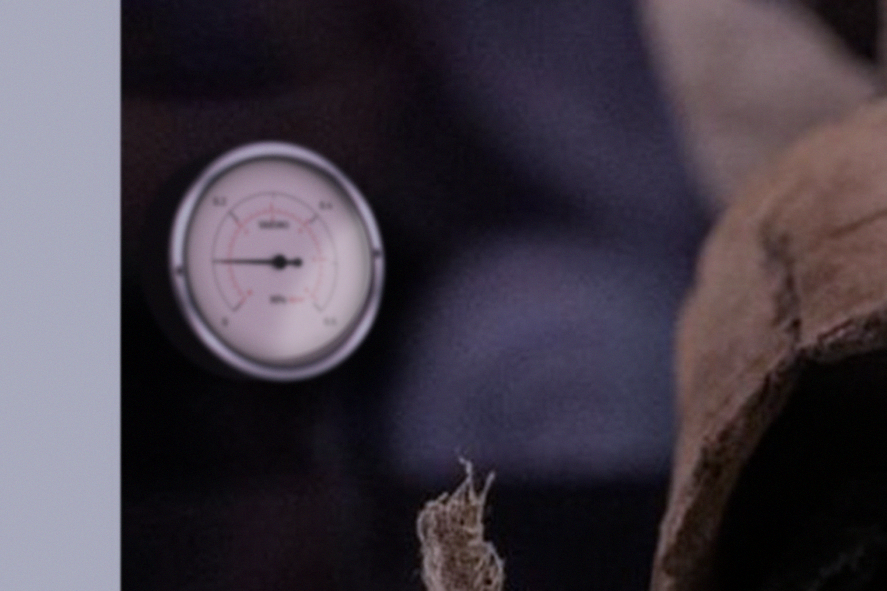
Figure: 0.1 MPa
